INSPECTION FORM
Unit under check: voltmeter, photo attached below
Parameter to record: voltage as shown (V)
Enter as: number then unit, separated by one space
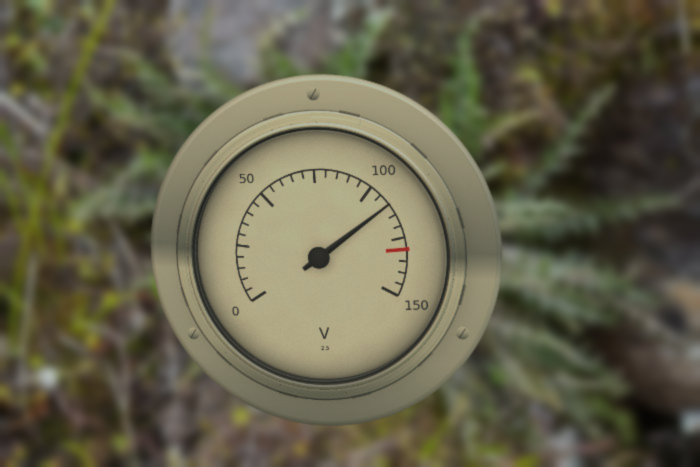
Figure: 110 V
